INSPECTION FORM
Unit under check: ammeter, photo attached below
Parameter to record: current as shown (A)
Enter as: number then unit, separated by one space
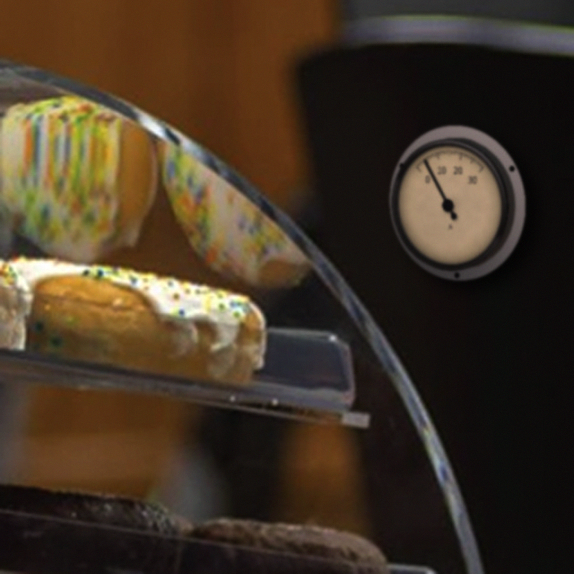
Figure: 5 A
